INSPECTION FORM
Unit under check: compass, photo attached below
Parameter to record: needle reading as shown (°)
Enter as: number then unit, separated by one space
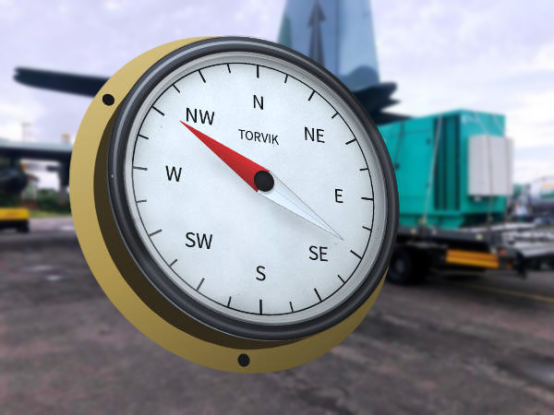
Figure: 300 °
